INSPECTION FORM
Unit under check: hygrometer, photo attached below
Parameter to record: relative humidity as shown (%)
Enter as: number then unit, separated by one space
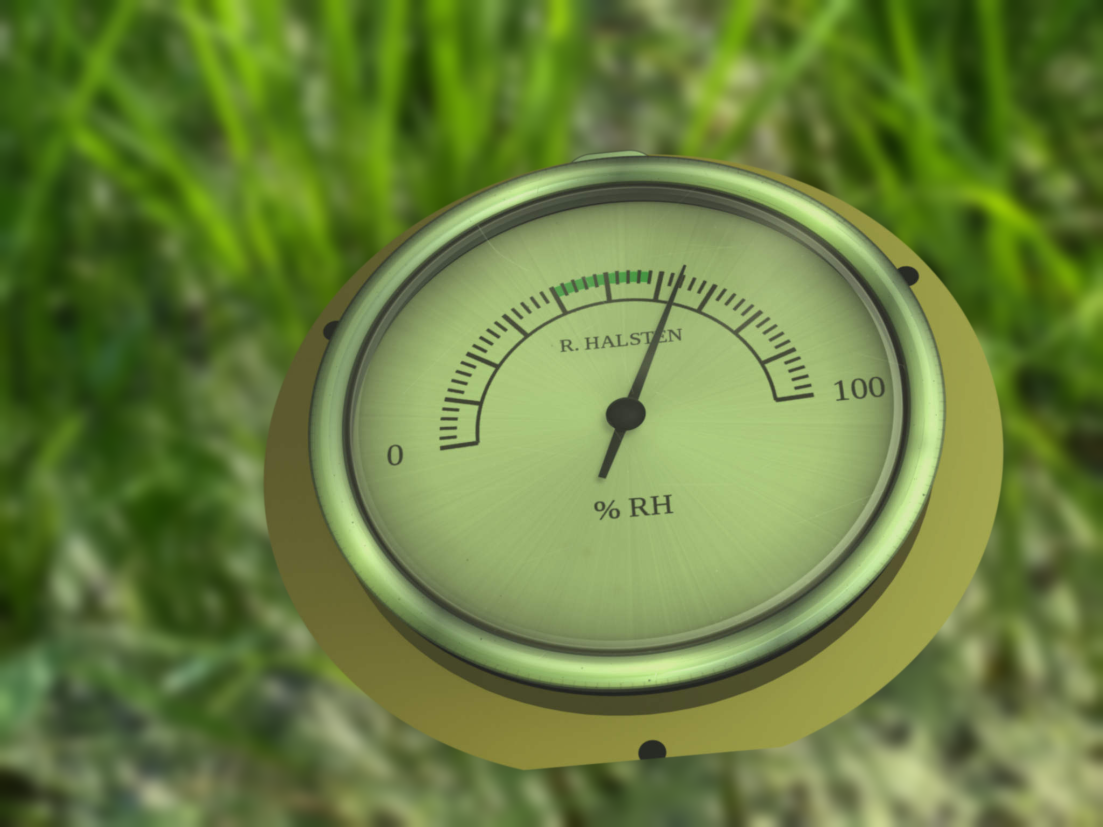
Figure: 64 %
